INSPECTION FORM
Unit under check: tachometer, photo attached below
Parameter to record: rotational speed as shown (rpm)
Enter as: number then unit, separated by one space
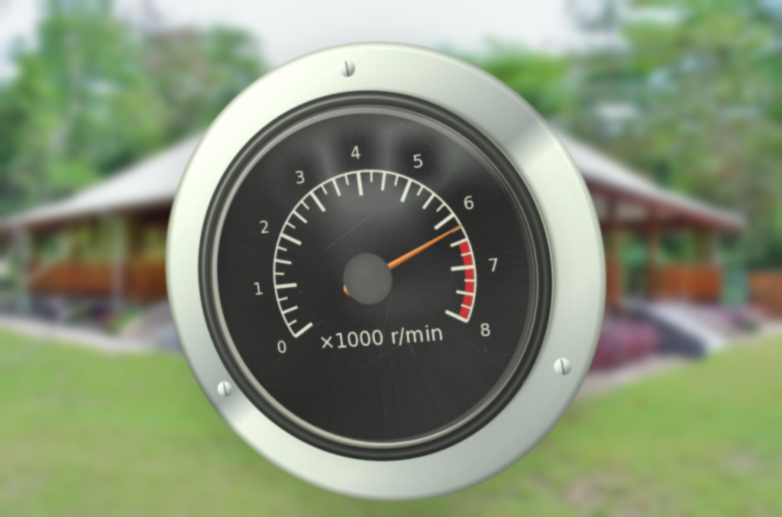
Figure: 6250 rpm
